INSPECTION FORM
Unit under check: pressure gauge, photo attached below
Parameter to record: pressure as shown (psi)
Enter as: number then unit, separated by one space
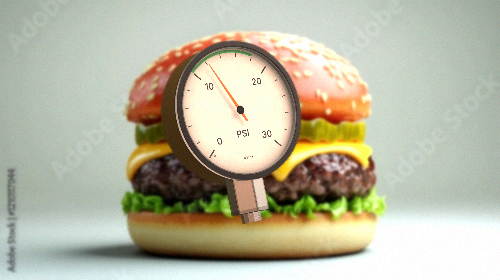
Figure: 12 psi
